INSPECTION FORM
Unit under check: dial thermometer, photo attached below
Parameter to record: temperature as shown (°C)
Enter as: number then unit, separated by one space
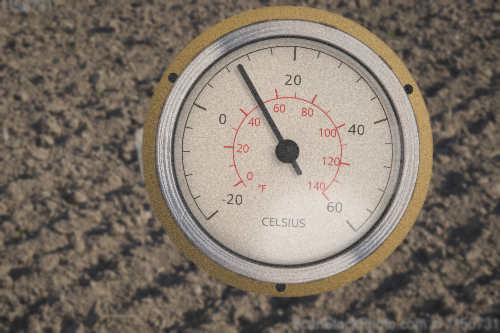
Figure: 10 °C
